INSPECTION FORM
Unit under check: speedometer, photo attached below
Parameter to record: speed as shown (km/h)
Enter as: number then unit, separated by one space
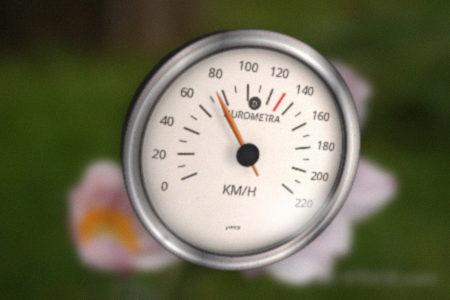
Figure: 75 km/h
